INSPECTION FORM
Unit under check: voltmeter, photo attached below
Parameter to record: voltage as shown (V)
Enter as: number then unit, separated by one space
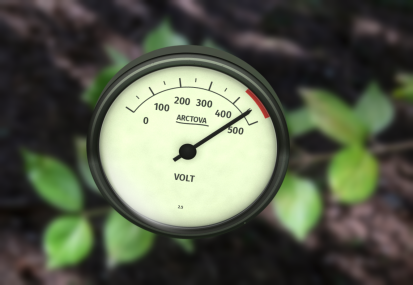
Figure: 450 V
